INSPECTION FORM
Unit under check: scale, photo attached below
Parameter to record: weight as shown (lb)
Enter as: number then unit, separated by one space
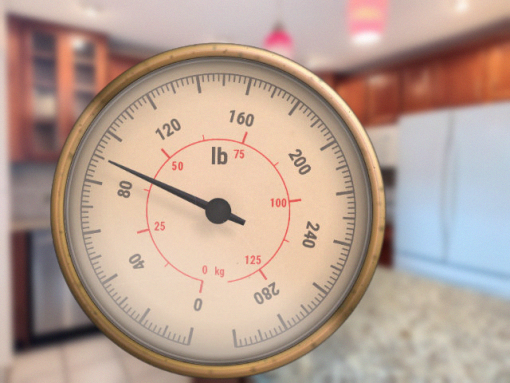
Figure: 90 lb
